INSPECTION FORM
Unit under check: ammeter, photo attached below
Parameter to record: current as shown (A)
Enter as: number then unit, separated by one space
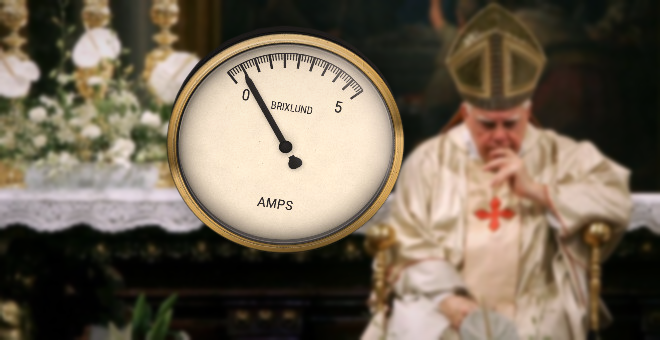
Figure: 0.5 A
